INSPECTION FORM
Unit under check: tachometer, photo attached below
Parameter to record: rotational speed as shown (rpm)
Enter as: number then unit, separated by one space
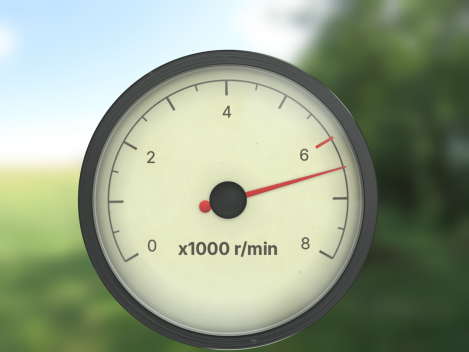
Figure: 6500 rpm
